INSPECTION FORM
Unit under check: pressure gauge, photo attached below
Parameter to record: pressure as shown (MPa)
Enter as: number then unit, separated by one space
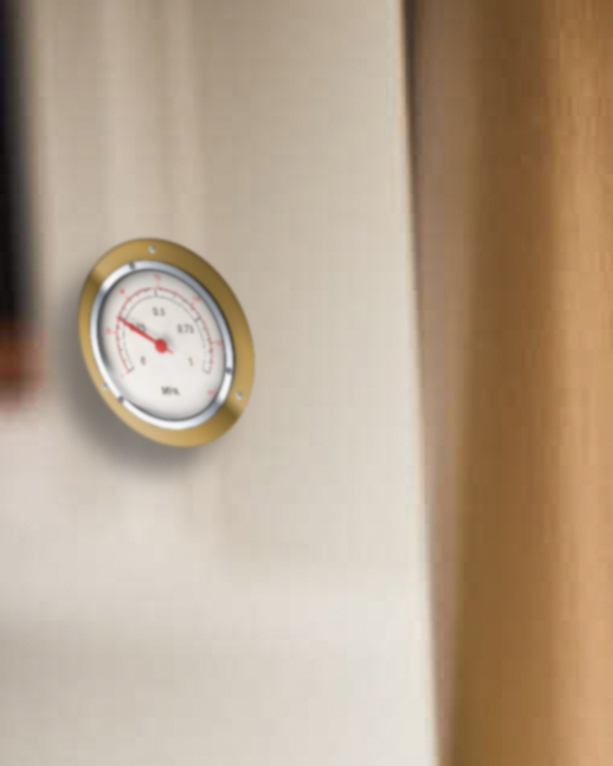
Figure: 0.25 MPa
